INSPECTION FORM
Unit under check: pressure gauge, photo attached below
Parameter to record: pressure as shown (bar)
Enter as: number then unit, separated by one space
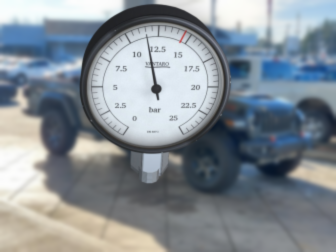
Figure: 11.5 bar
